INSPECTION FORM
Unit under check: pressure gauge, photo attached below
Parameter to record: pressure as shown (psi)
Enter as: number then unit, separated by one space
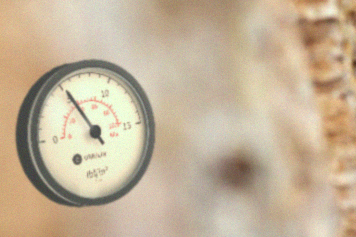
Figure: 5 psi
